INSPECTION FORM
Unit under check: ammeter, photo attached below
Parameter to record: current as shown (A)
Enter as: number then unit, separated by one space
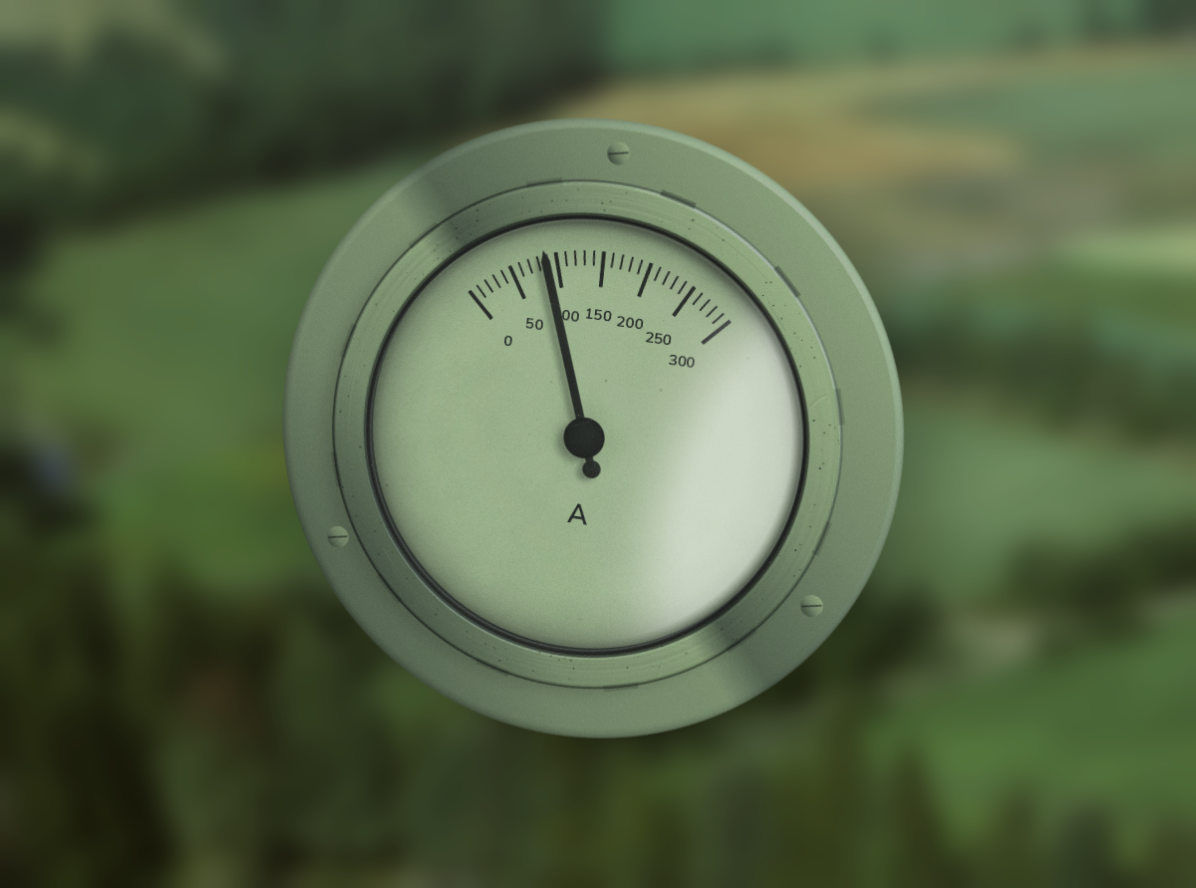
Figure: 90 A
